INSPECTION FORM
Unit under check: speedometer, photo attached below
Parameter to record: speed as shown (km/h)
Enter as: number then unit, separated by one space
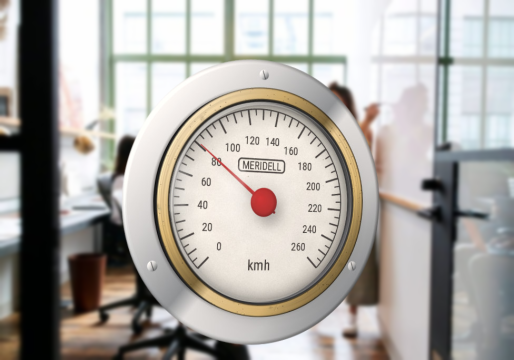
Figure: 80 km/h
